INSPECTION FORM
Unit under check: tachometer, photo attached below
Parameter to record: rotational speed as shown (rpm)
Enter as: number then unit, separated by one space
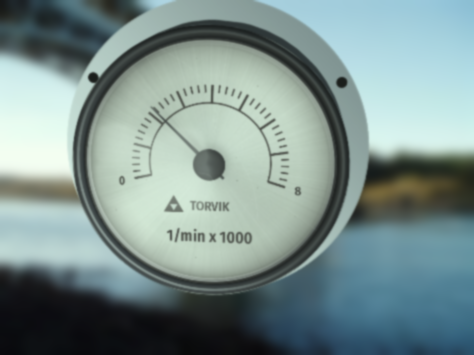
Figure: 2200 rpm
